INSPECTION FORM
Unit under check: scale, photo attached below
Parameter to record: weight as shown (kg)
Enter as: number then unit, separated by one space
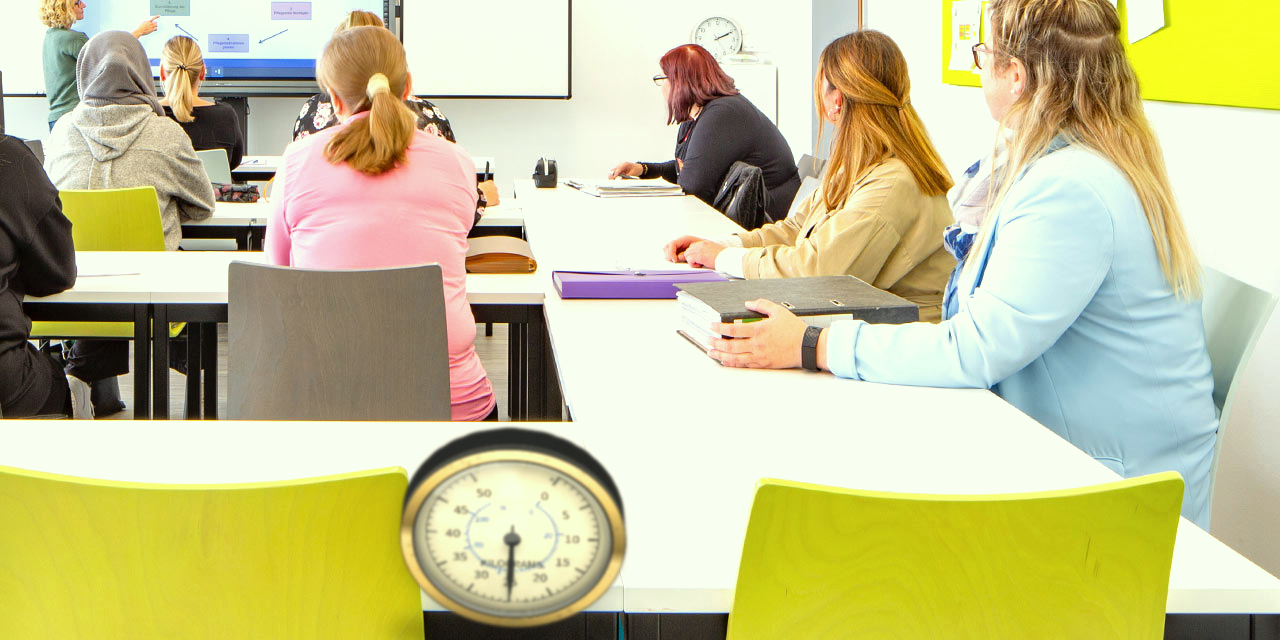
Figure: 25 kg
